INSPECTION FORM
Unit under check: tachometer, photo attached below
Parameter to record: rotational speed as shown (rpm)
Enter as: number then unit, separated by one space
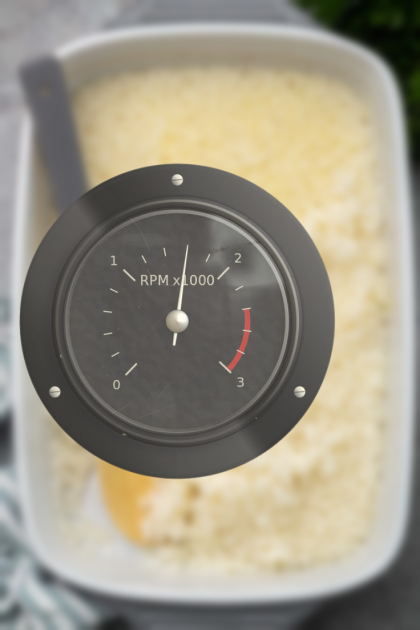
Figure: 1600 rpm
